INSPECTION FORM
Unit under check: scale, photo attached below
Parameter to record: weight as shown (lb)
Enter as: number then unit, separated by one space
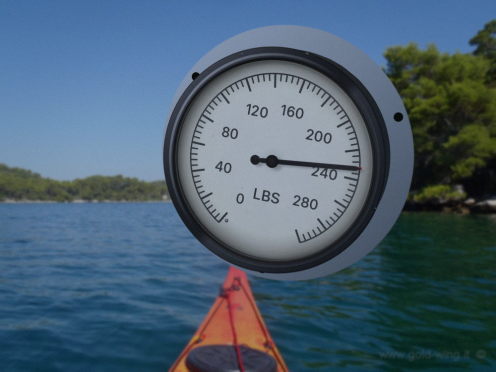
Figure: 232 lb
